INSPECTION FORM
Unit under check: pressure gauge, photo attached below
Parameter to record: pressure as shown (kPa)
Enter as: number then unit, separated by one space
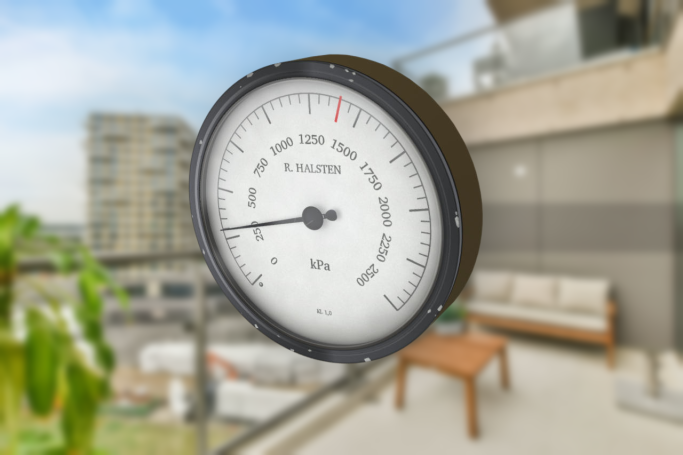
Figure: 300 kPa
